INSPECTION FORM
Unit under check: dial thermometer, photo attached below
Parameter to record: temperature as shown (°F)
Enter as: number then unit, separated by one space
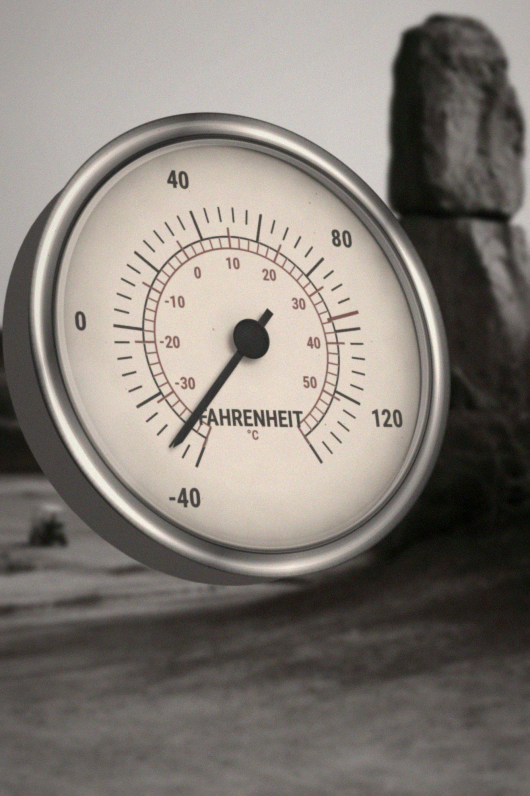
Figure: -32 °F
